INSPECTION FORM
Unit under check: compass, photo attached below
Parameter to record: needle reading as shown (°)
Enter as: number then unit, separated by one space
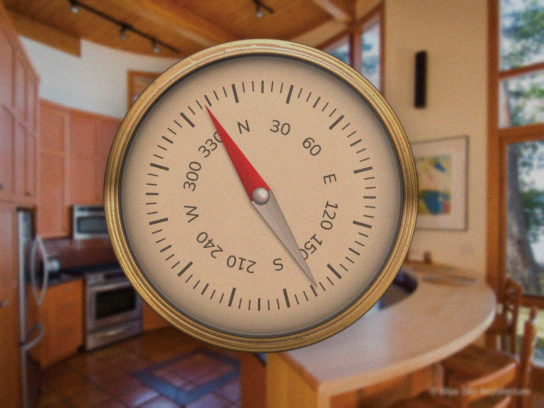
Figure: 342.5 °
